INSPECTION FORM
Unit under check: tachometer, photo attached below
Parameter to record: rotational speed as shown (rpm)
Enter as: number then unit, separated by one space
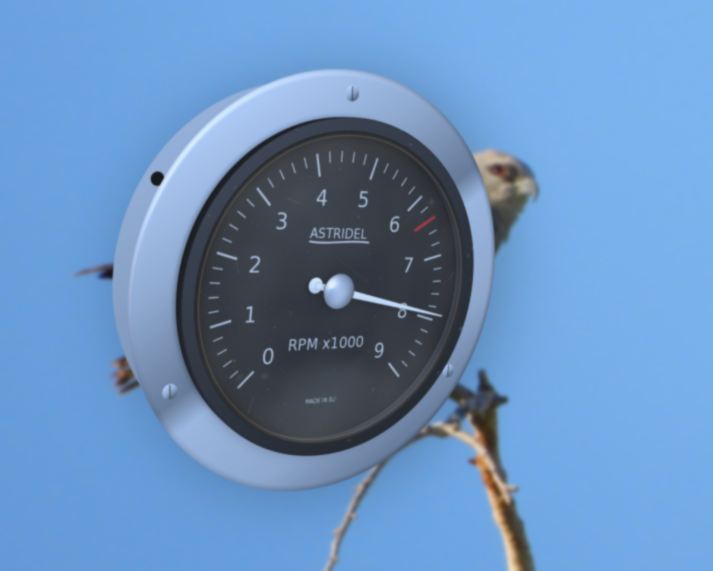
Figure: 7900 rpm
